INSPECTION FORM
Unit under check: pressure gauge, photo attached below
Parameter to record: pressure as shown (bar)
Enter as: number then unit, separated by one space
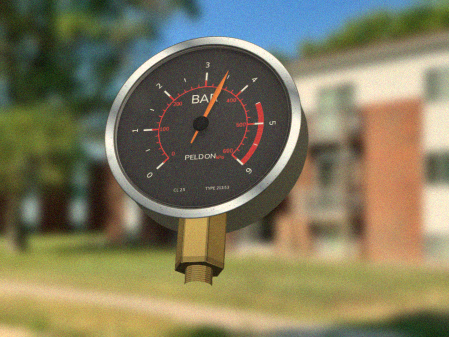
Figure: 3.5 bar
